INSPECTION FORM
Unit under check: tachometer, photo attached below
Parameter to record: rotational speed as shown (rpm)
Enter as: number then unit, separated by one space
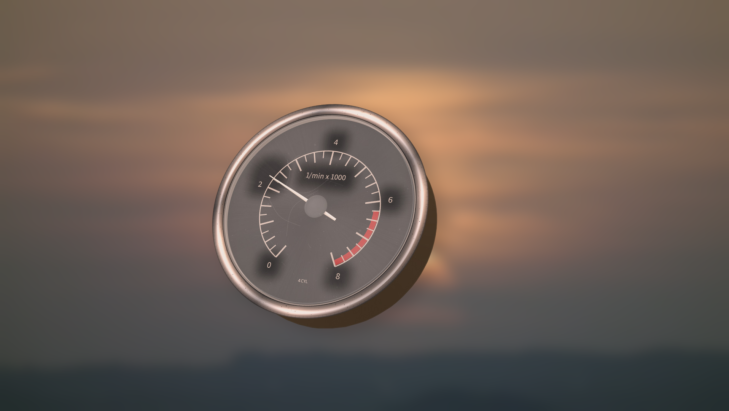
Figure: 2250 rpm
